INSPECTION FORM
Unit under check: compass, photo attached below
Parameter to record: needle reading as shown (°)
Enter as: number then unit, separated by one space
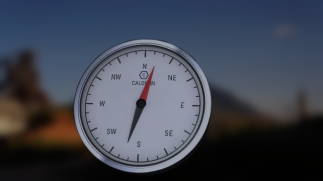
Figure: 15 °
